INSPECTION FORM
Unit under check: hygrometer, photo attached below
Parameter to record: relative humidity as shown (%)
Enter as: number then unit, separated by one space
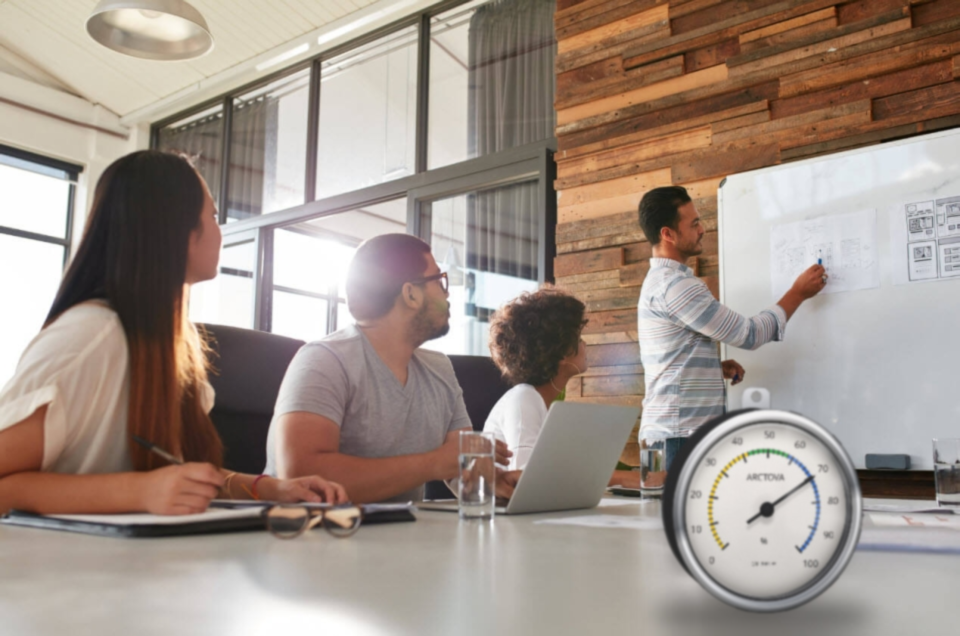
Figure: 70 %
